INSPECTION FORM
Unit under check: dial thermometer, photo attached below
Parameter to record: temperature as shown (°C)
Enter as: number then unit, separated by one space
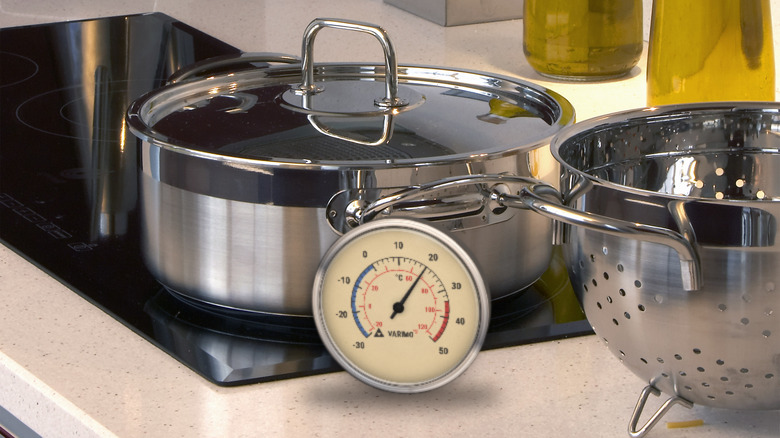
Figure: 20 °C
